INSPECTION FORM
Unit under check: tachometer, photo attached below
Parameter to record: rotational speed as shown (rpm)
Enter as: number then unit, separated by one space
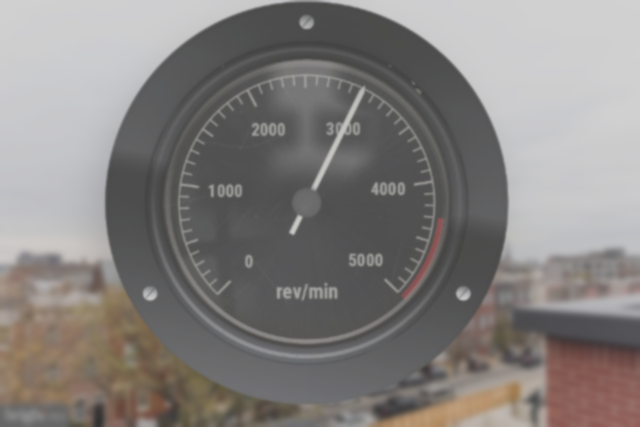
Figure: 3000 rpm
